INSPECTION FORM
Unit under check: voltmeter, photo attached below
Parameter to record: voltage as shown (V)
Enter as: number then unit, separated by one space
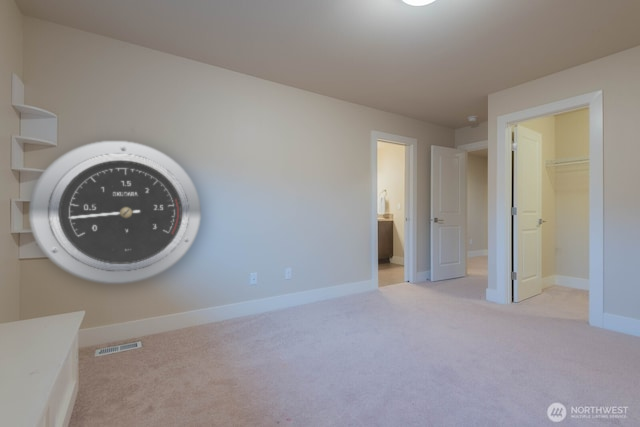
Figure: 0.3 V
